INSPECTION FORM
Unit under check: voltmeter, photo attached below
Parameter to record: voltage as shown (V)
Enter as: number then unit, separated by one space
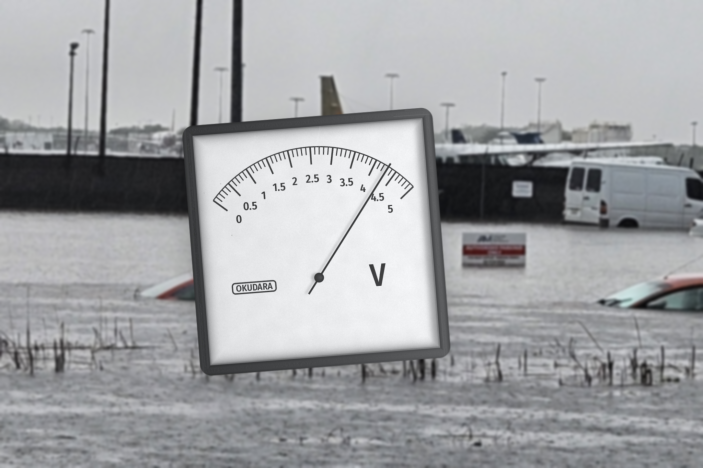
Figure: 4.3 V
